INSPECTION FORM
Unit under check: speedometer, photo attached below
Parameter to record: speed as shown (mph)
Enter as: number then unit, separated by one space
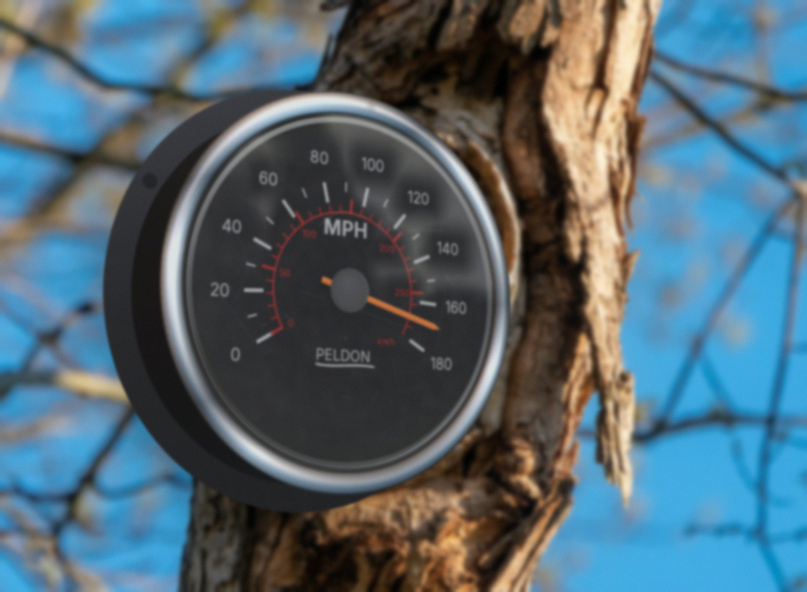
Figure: 170 mph
